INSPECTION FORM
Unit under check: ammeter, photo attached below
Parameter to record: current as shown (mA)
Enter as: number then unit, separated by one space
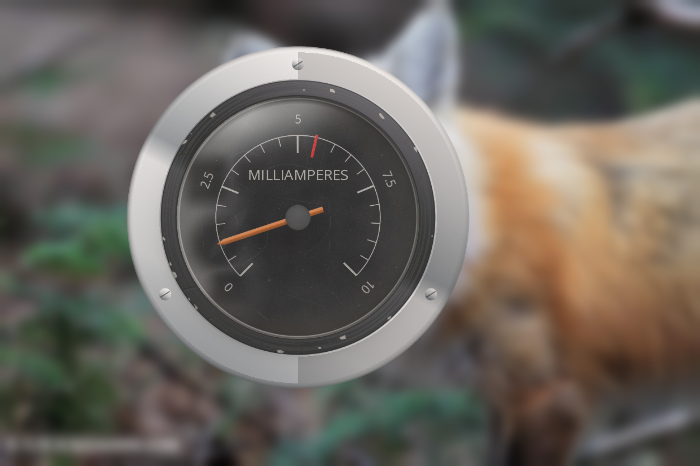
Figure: 1 mA
